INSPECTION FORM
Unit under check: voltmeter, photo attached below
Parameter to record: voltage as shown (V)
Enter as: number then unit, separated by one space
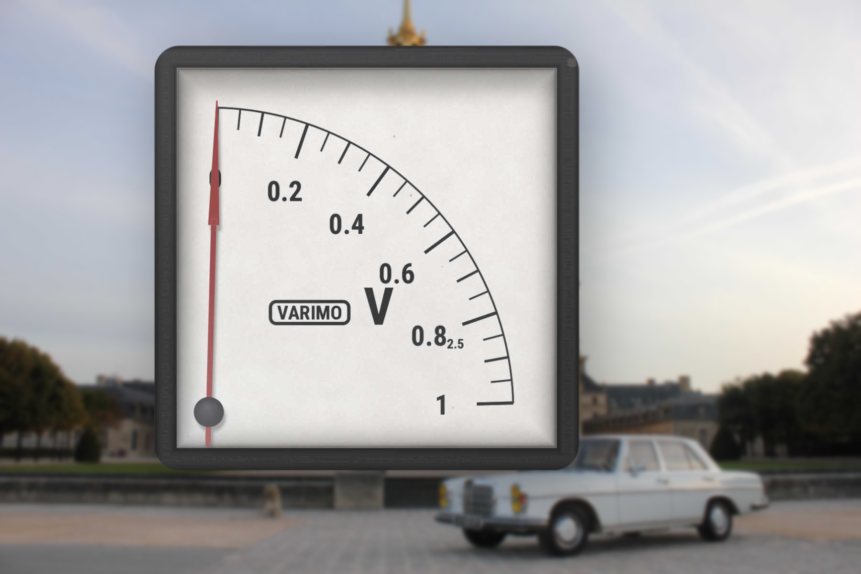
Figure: 0 V
